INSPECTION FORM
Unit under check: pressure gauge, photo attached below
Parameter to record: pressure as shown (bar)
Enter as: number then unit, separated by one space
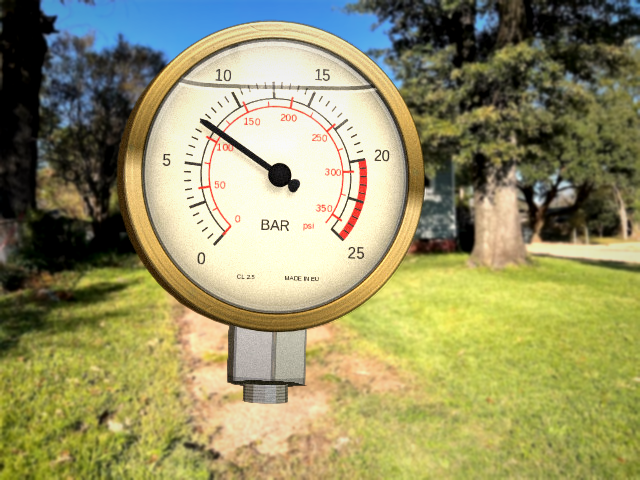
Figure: 7.5 bar
